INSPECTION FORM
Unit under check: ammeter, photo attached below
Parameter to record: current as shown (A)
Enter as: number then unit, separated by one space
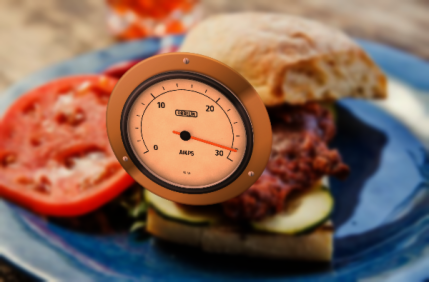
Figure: 28 A
